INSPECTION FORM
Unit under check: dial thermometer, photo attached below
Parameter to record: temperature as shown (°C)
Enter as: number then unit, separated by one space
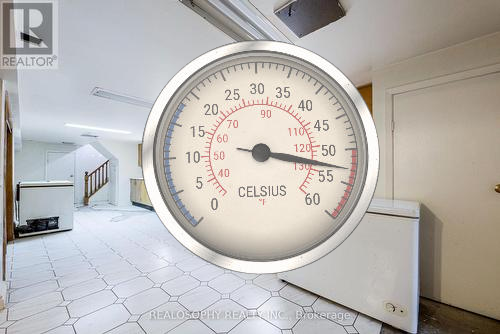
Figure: 53 °C
